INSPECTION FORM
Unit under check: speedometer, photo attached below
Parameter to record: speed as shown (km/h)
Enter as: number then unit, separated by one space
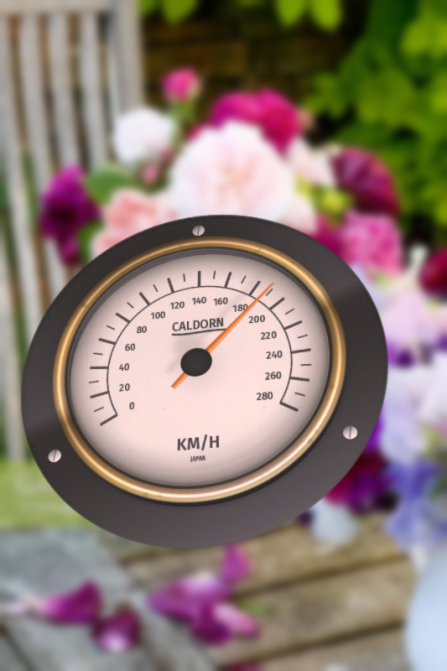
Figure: 190 km/h
